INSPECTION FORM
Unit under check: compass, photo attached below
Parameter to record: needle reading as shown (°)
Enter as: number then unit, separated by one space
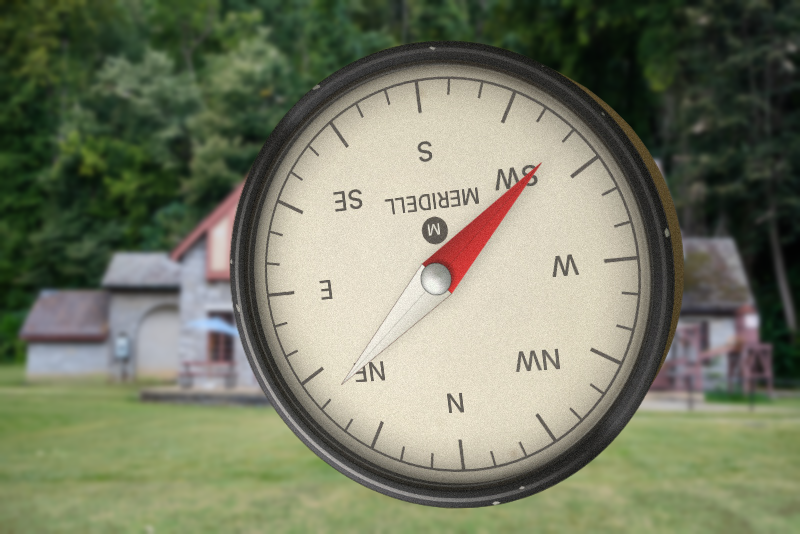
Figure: 230 °
